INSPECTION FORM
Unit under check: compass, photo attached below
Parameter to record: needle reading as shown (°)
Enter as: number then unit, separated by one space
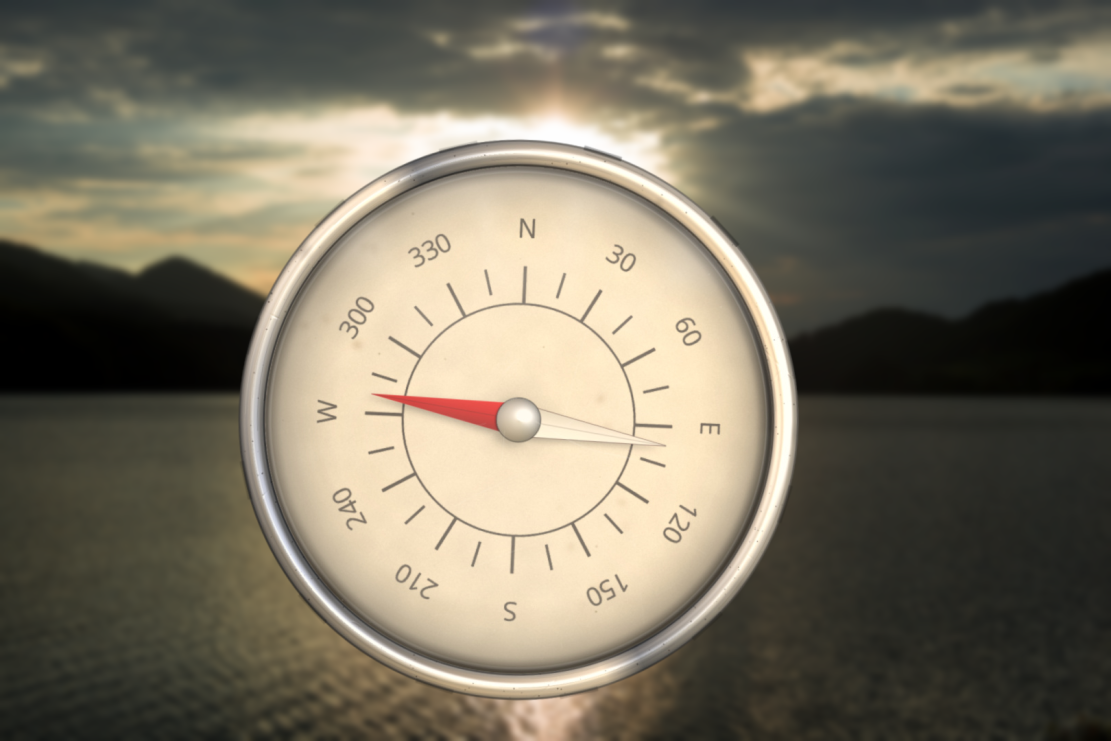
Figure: 277.5 °
